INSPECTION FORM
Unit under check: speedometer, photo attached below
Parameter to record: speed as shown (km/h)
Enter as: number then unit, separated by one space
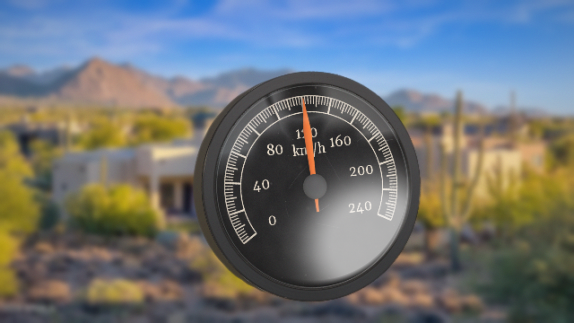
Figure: 120 km/h
